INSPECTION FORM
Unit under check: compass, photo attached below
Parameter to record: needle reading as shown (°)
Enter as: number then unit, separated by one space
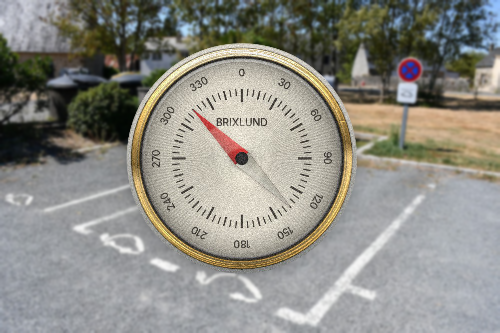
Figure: 315 °
